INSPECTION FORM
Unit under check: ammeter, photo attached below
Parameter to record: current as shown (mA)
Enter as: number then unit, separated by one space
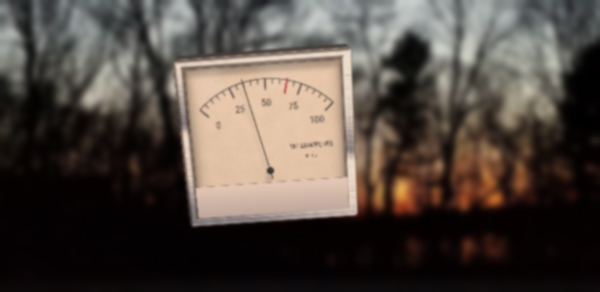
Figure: 35 mA
